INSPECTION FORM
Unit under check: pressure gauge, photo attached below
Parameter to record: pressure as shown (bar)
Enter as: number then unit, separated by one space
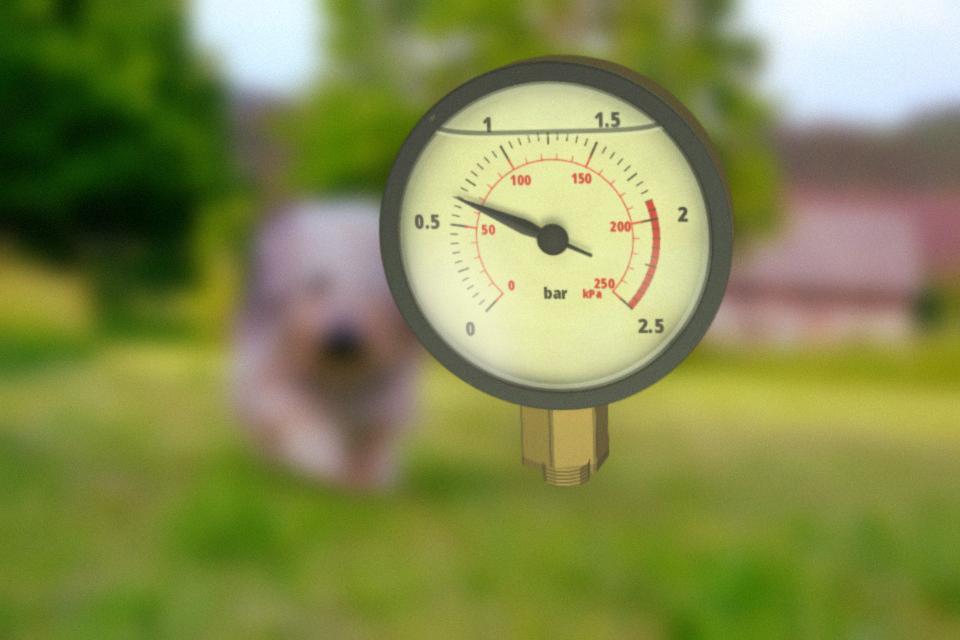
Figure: 0.65 bar
